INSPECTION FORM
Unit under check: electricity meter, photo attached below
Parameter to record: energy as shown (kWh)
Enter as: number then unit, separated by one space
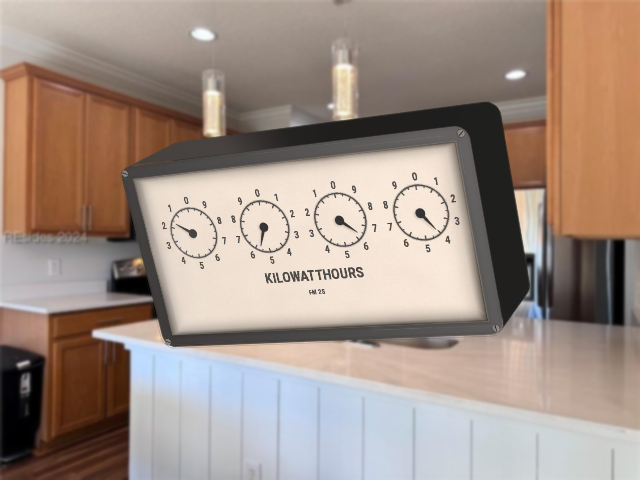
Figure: 1564 kWh
